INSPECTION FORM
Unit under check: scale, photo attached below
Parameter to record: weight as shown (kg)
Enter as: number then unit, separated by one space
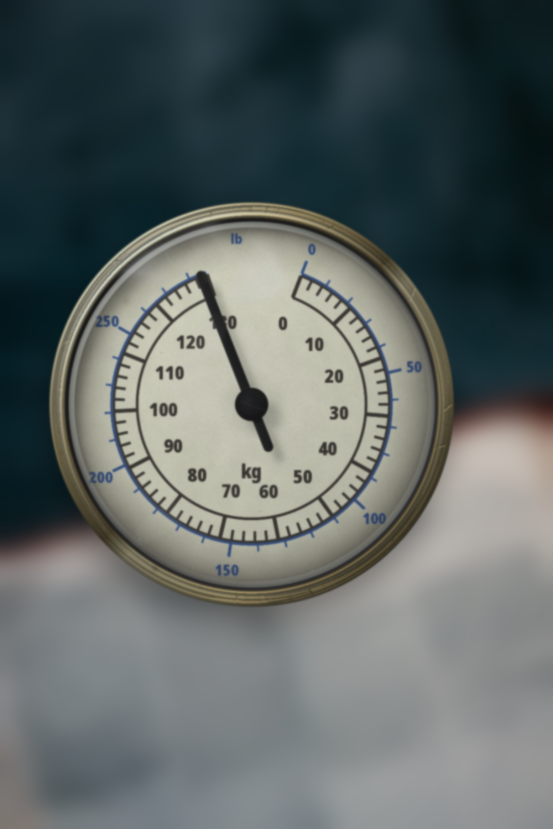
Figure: 129 kg
